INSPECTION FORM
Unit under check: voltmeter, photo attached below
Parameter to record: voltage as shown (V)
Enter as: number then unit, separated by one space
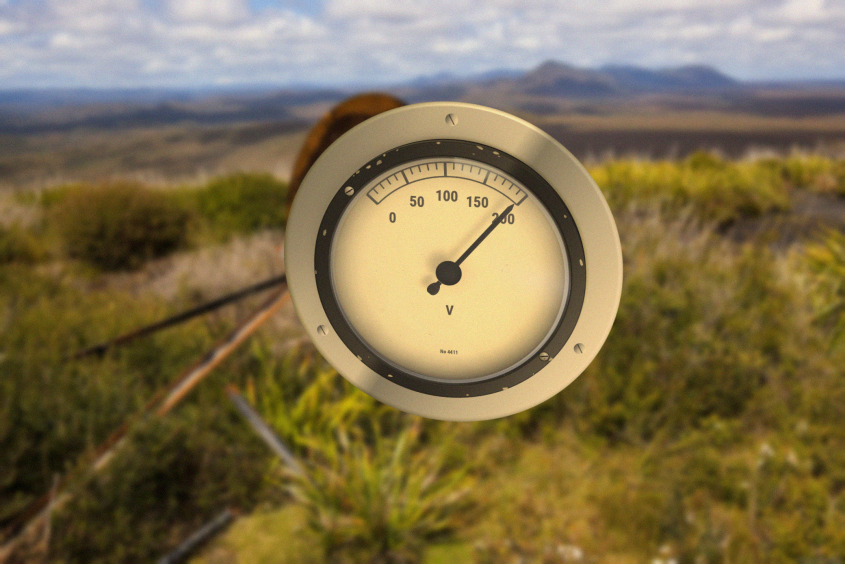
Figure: 195 V
